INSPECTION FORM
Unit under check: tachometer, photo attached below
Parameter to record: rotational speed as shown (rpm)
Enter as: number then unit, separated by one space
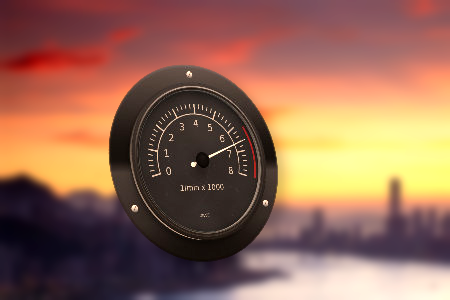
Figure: 6600 rpm
